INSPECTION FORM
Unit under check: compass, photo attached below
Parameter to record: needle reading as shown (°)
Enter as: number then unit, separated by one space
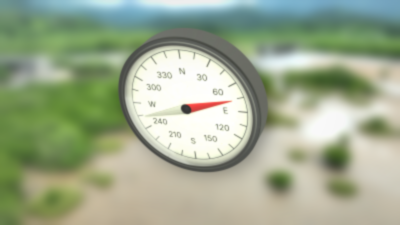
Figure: 75 °
